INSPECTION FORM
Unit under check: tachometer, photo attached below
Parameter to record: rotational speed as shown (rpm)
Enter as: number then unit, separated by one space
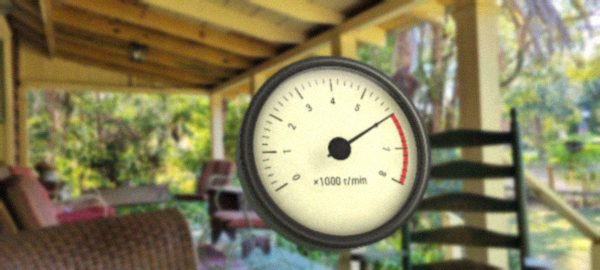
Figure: 6000 rpm
